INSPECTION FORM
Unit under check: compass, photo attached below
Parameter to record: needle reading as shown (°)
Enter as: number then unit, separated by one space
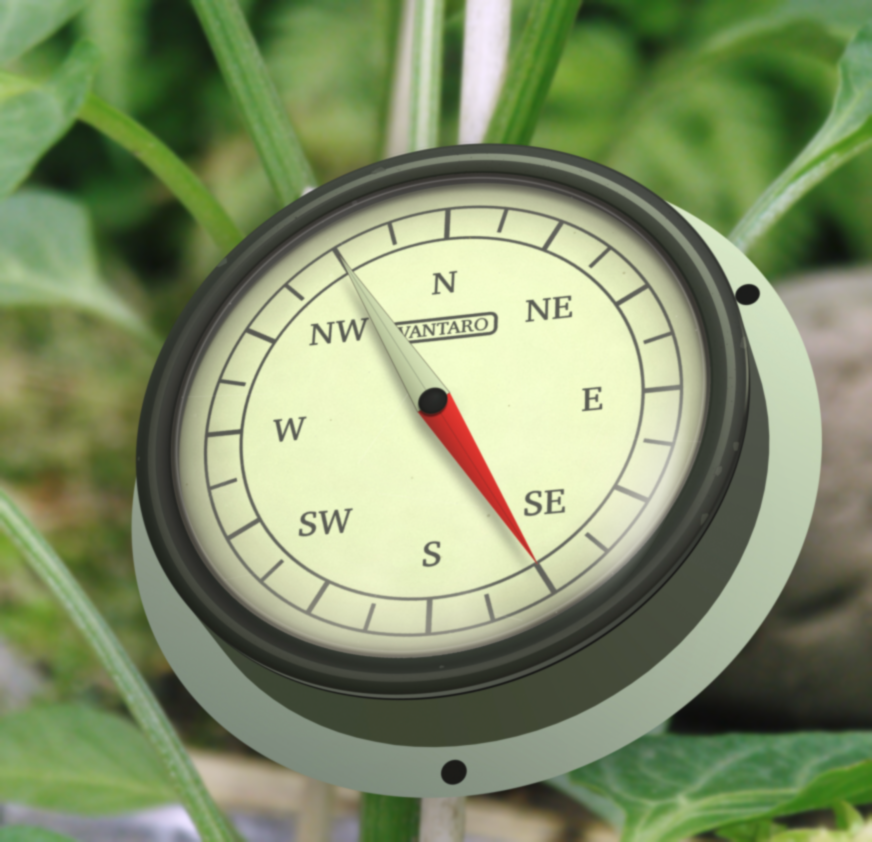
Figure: 150 °
